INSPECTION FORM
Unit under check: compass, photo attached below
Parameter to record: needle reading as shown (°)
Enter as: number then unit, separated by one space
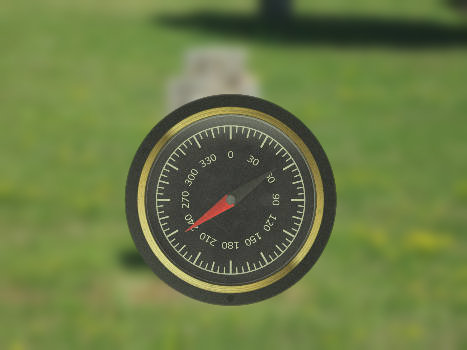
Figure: 235 °
